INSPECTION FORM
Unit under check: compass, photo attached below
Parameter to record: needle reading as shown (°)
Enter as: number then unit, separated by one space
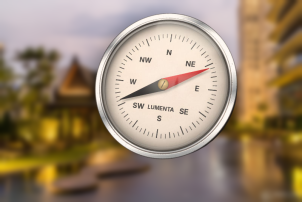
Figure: 65 °
